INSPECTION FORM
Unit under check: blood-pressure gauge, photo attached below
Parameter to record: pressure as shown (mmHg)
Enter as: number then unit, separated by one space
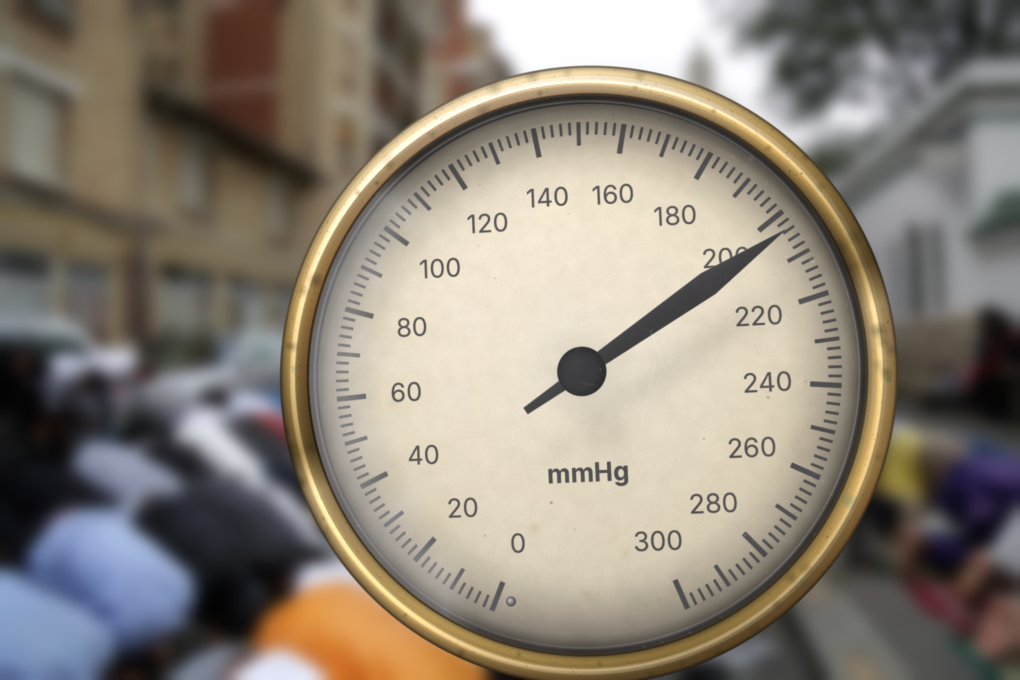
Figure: 204 mmHg
